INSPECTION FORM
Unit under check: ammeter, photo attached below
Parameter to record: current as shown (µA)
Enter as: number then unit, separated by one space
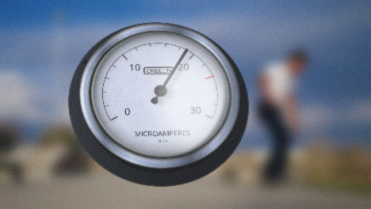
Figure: 19 µA
